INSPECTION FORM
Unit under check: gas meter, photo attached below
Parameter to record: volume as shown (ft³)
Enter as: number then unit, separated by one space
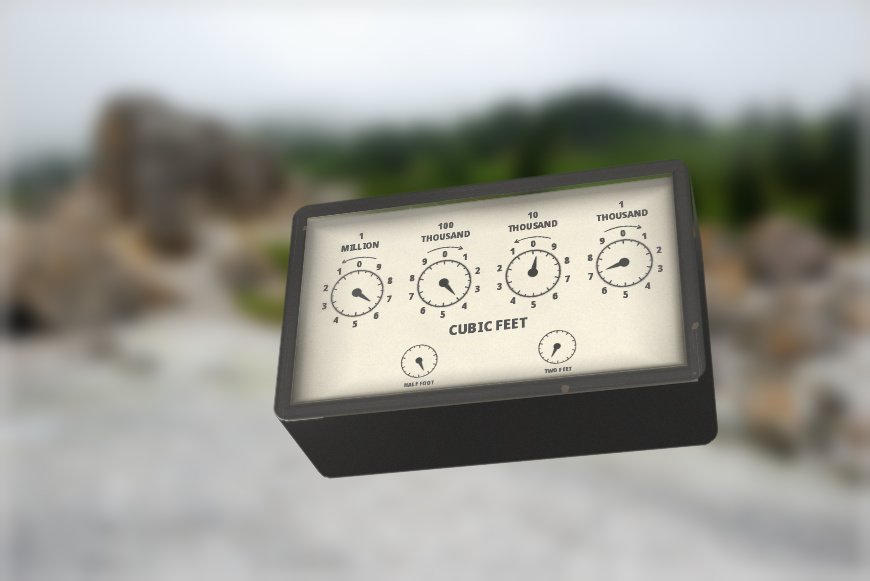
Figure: 639700 ft³
